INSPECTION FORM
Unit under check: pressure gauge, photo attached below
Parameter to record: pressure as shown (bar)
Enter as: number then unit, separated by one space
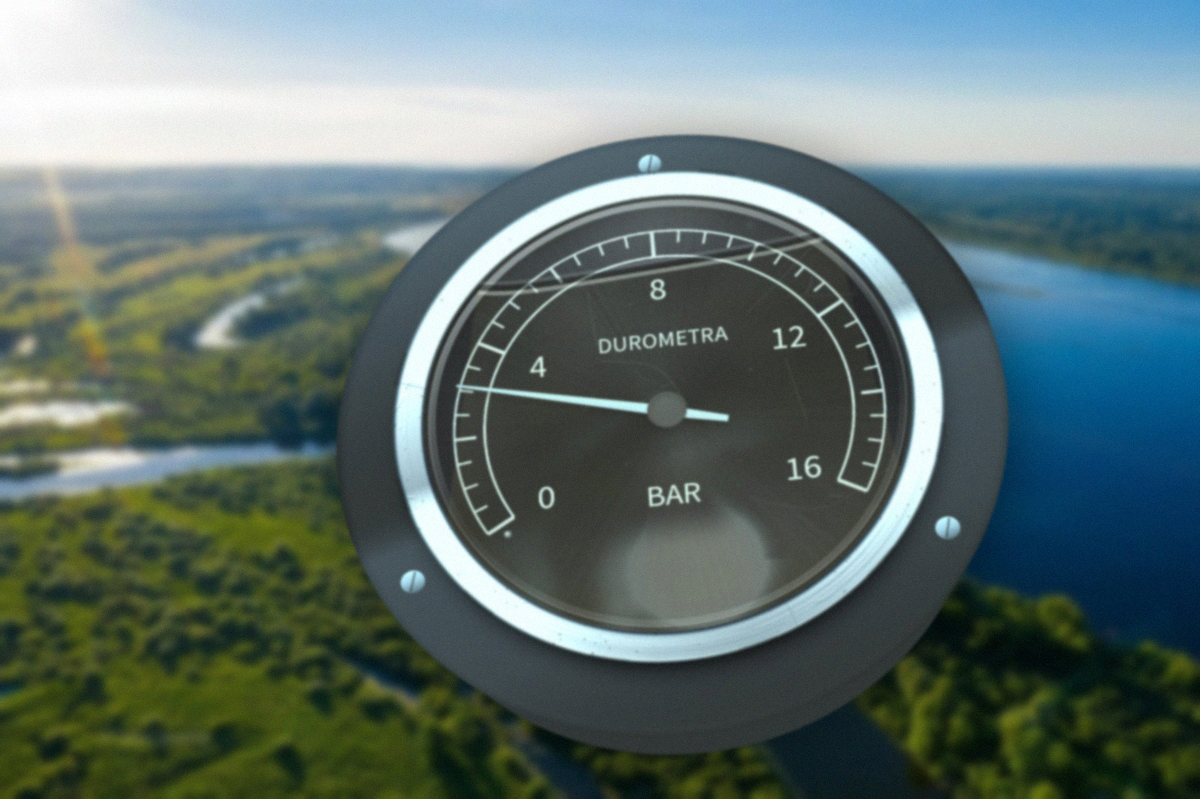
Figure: 3 bar
